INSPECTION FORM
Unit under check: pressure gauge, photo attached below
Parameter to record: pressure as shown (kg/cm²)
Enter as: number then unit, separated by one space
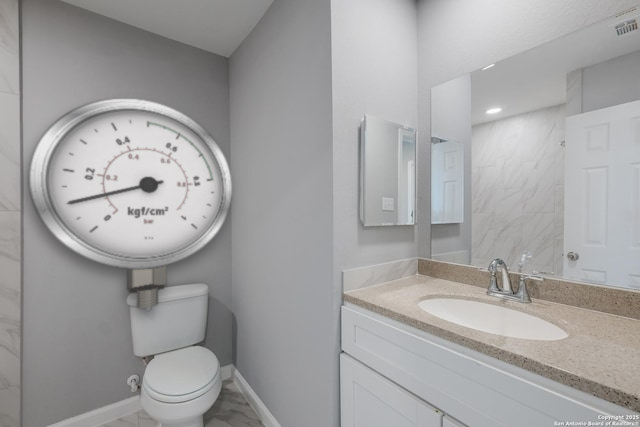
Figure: 0.1 kg/cm²
